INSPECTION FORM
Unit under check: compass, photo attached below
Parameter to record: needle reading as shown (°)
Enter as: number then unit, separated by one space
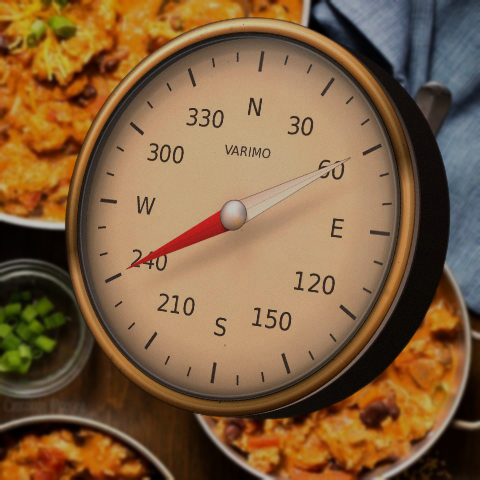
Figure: 240 °
